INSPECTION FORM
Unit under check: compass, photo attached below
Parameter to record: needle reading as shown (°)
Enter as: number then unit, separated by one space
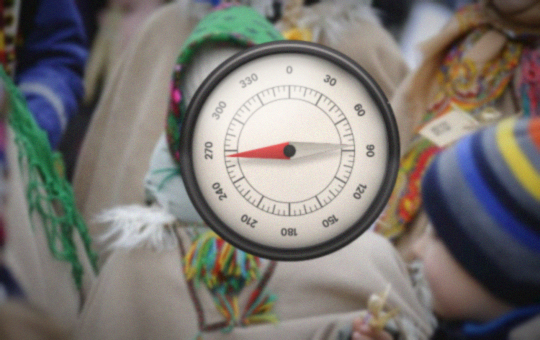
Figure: 265 °
